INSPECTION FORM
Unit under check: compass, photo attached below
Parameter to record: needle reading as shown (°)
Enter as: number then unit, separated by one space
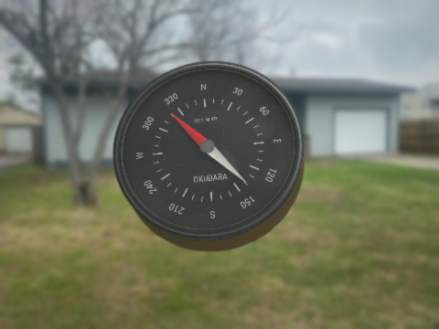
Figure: 320 °
